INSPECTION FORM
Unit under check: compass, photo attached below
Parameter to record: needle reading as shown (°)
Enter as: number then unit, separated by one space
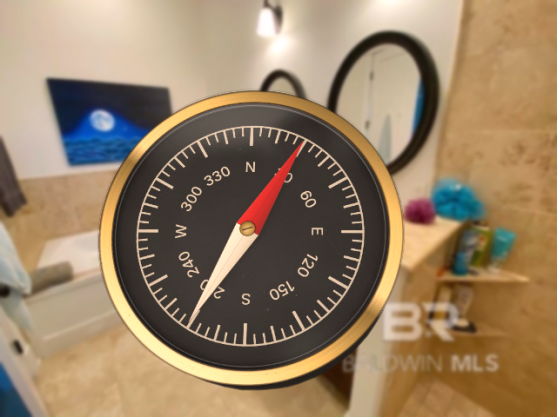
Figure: 30 °
